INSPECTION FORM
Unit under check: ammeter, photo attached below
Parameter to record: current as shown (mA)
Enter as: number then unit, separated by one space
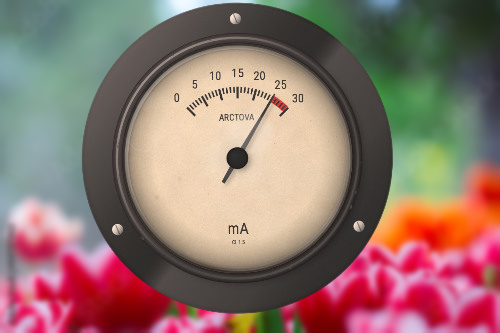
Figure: 25 mA
